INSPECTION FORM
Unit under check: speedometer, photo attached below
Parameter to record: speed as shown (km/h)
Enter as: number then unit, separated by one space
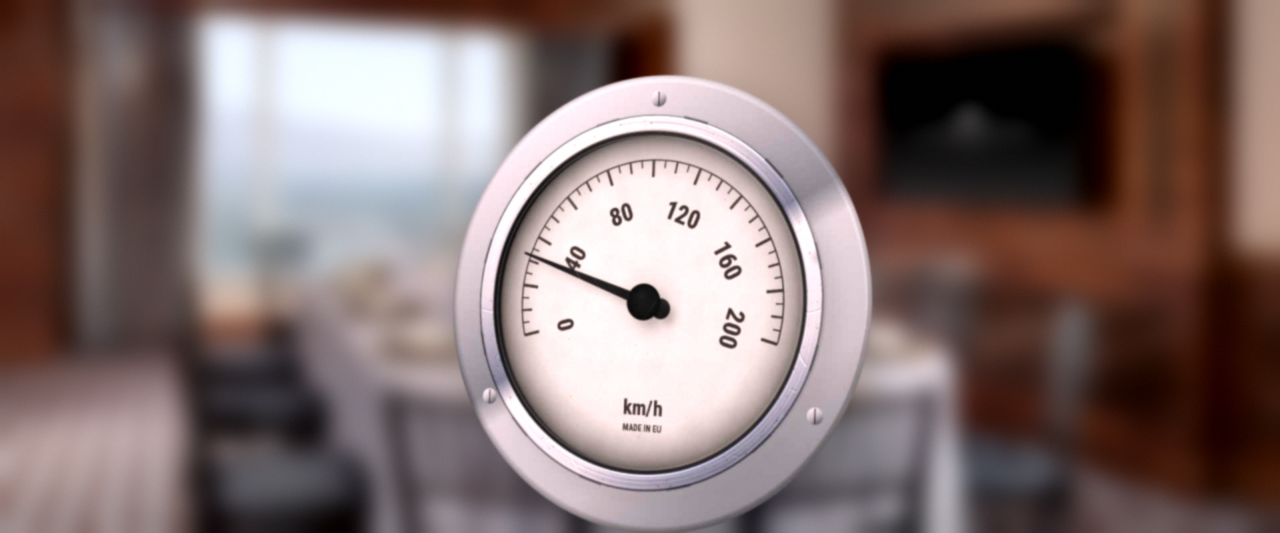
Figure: 32.5 km/h
